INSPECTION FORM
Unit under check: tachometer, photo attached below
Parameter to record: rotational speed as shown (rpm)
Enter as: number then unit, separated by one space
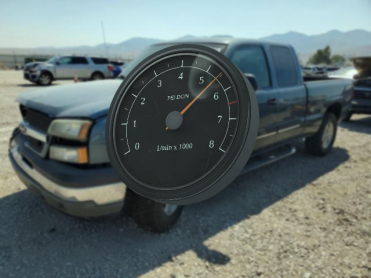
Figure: 5500 rpm
